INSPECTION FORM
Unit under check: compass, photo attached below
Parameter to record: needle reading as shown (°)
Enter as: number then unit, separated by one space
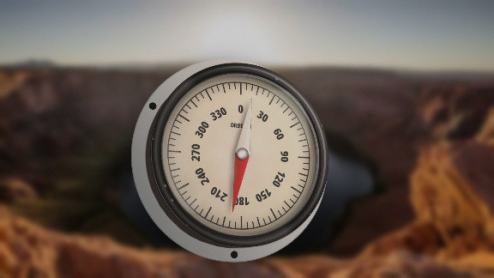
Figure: 190 °
